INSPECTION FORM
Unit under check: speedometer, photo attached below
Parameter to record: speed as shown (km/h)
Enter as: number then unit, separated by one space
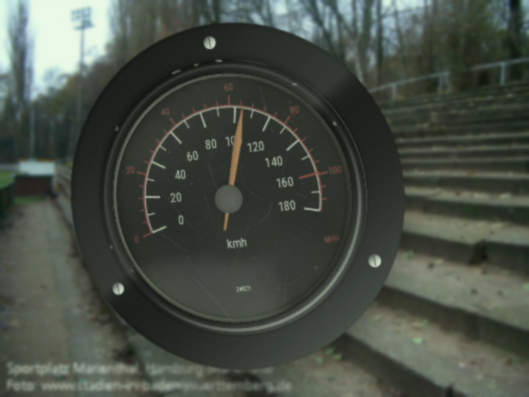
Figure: 105 km/h
